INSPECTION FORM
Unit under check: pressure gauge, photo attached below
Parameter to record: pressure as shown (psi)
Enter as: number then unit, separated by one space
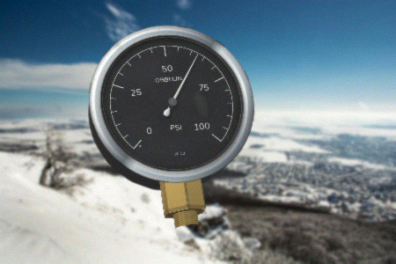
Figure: 62.5 psi
